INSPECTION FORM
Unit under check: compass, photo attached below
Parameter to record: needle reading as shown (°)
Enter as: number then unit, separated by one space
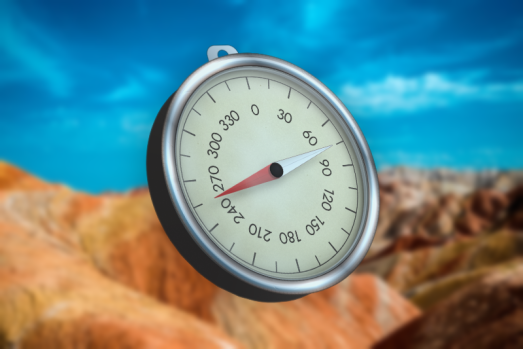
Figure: 255 °
